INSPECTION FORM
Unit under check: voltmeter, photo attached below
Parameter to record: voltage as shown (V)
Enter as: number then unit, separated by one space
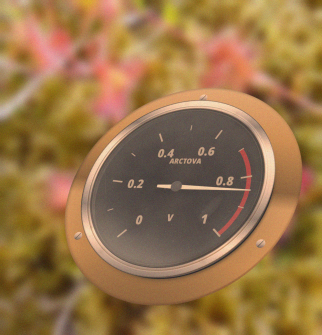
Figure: 0.85 V
